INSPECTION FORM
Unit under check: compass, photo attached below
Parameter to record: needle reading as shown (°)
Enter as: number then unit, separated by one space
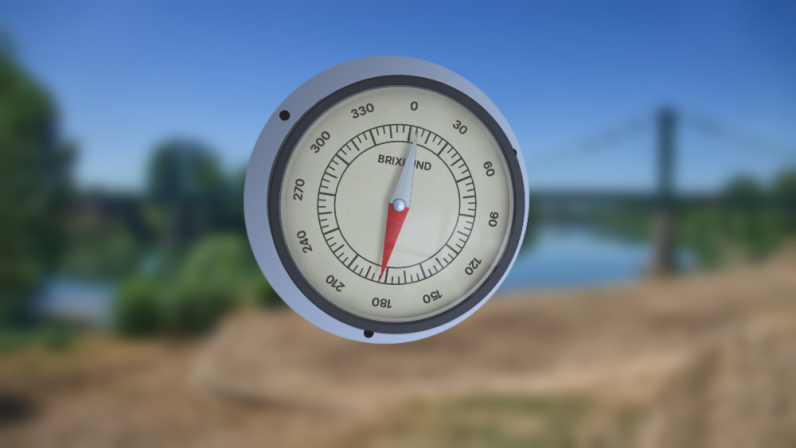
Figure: 185 °
